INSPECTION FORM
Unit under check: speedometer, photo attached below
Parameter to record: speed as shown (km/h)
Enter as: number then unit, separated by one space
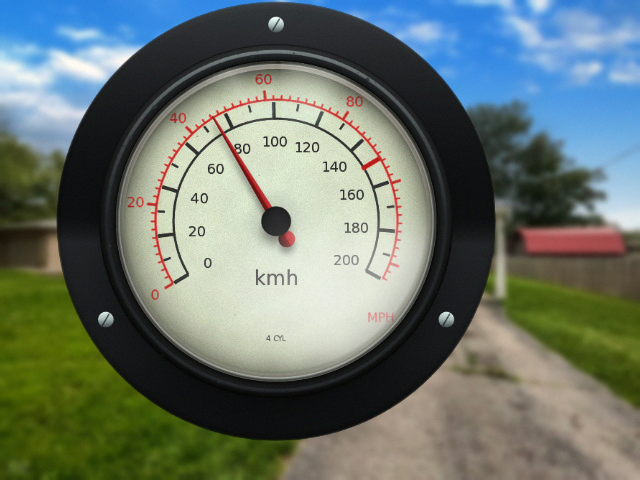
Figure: 75 km/h
